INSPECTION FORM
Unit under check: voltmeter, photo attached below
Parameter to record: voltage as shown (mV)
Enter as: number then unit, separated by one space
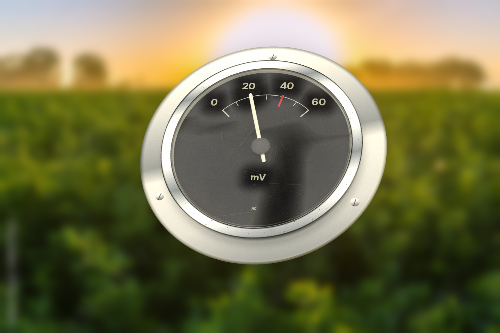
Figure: 20 mV
